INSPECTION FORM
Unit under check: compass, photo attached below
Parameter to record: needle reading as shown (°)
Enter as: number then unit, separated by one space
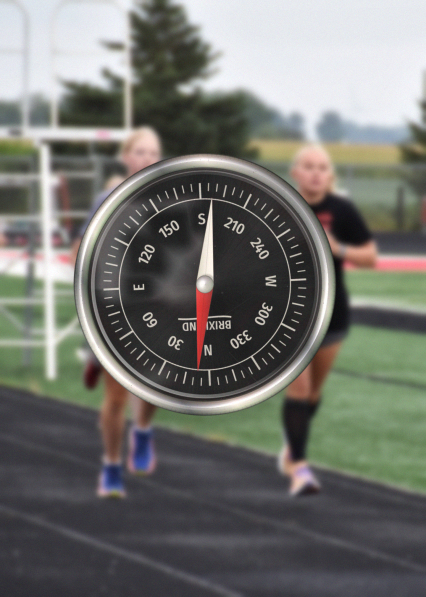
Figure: 7.5 °
